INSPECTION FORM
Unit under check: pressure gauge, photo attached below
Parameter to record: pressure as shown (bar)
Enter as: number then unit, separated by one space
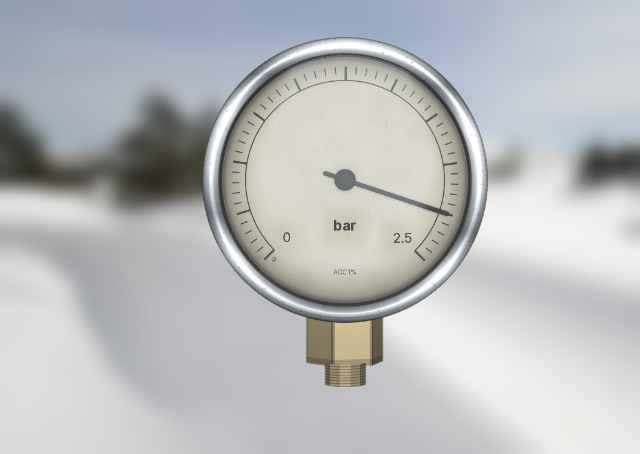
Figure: 2.25 bar
